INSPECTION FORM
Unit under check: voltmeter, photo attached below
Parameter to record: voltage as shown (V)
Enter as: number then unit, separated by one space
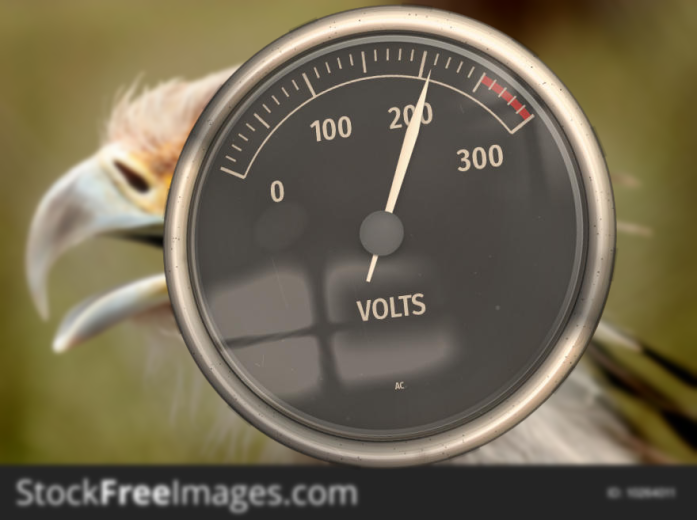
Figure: 210 V
